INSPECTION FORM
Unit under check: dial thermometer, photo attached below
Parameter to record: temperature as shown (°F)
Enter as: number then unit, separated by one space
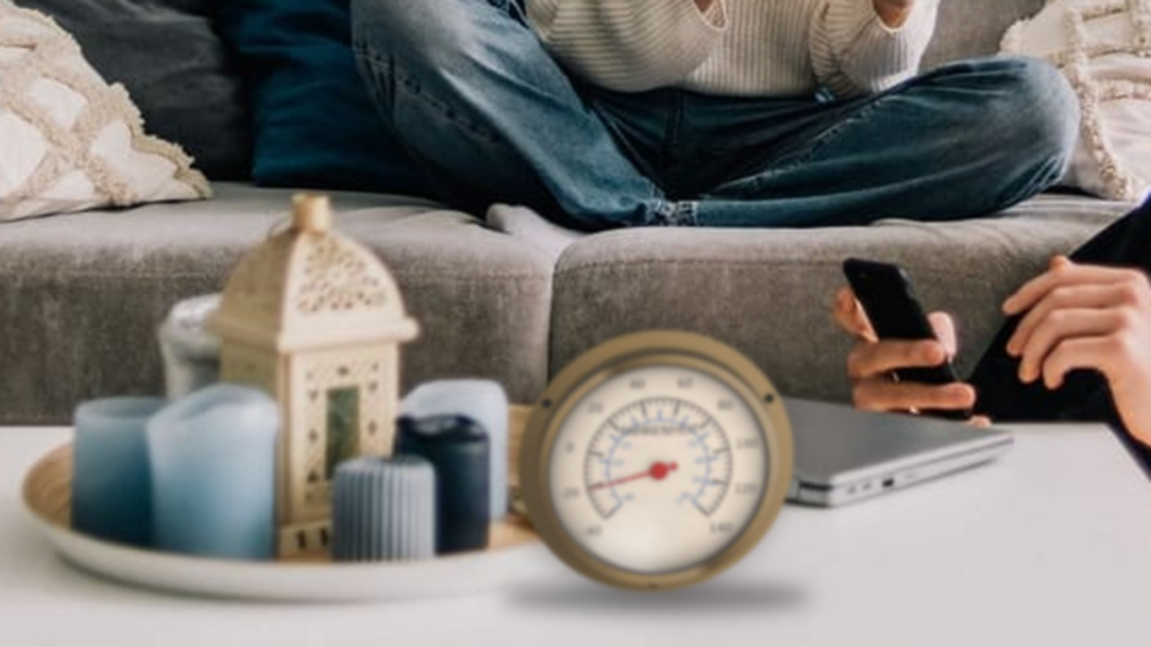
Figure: -20 °F
